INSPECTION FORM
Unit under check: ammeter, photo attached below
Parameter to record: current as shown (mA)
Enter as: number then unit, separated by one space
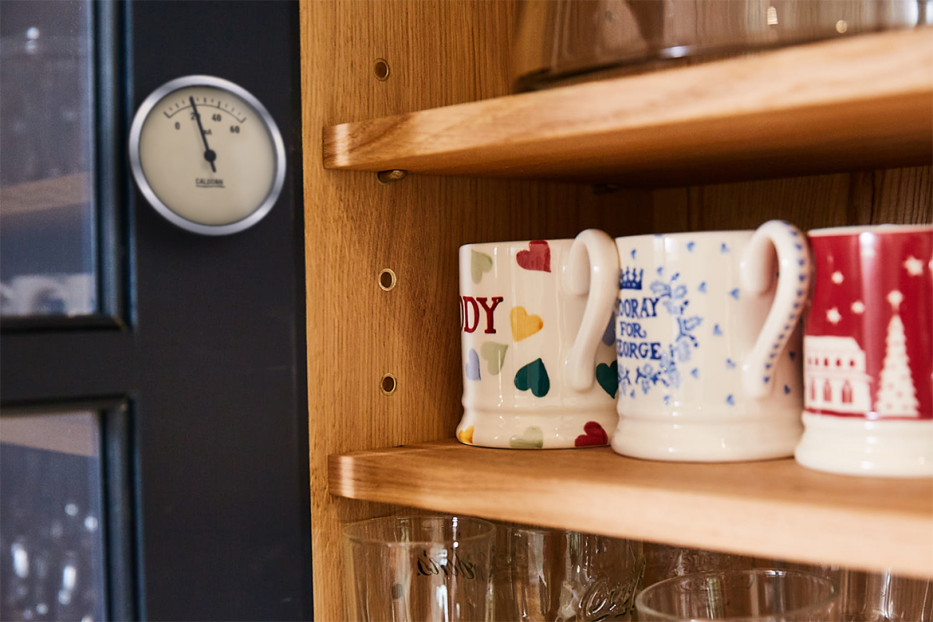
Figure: 20 mA
